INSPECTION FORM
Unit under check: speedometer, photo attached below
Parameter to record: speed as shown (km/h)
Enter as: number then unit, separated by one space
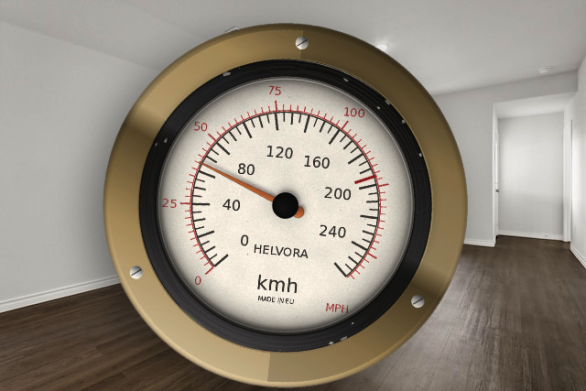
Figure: 65 km/h
